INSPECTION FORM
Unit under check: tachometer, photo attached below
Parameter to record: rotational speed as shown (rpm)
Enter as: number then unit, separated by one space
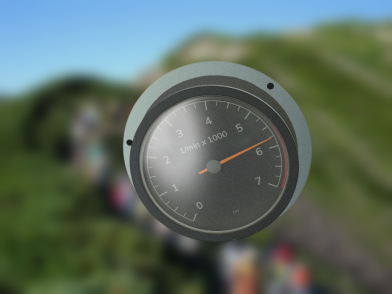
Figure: 5750 rpm
